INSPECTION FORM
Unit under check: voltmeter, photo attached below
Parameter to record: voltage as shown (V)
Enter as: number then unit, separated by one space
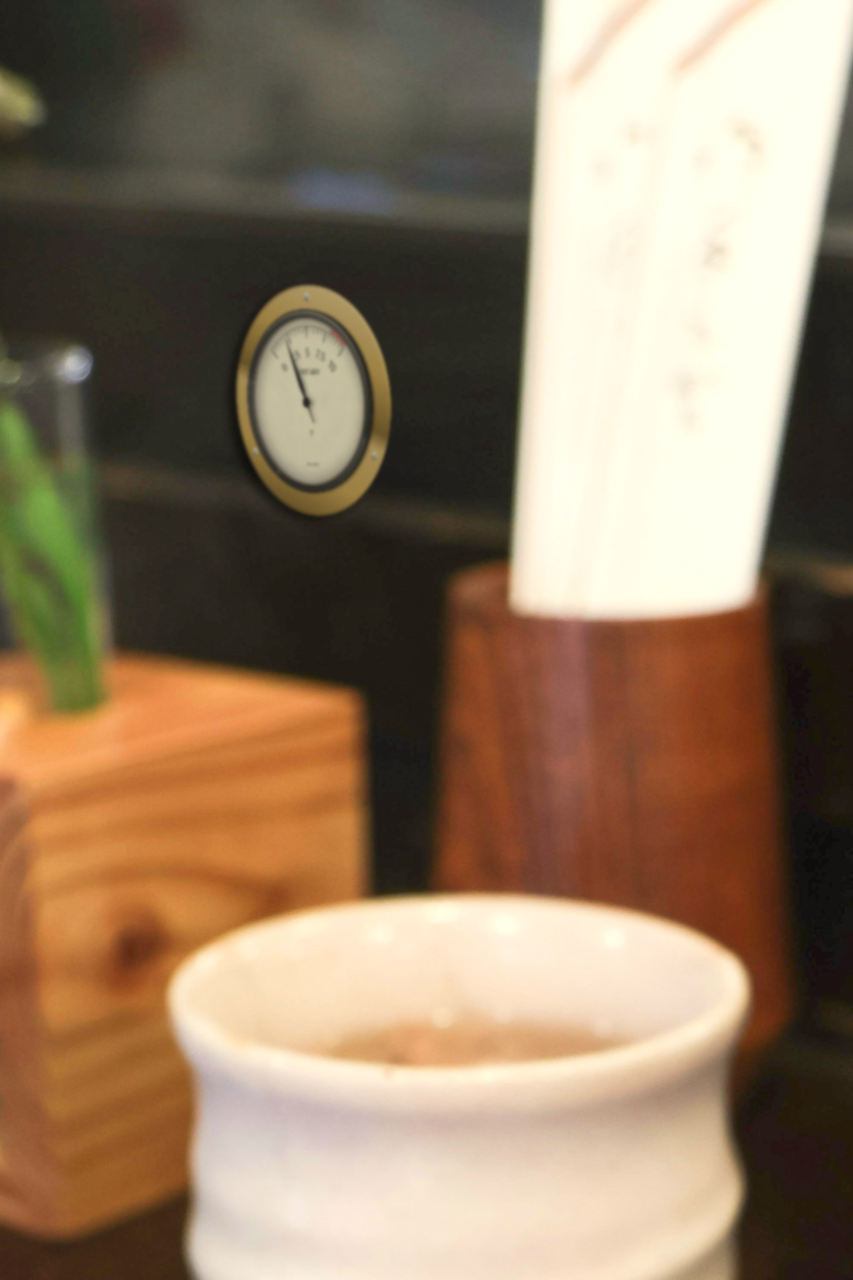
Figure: 2.5 V
